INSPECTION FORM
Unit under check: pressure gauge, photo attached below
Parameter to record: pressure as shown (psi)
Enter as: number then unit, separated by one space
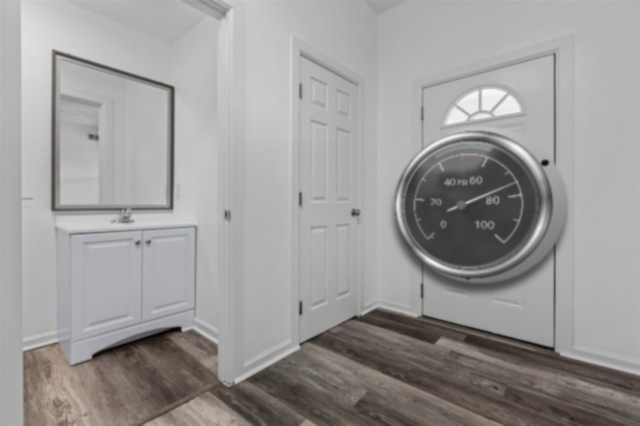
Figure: 75 psi
